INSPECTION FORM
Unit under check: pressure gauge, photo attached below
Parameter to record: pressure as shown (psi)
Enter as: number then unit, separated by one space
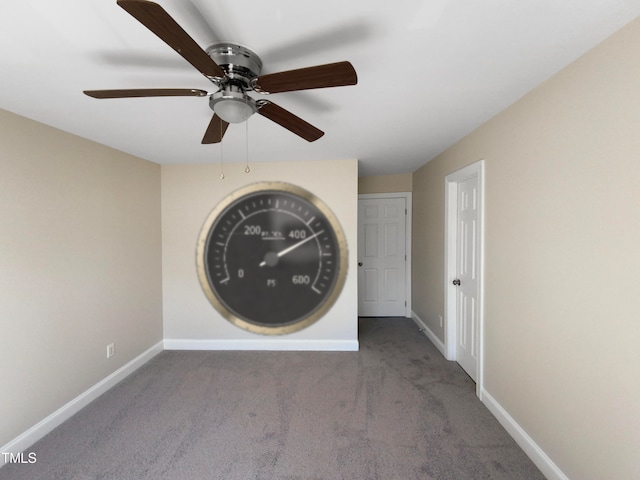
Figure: 440 psi
